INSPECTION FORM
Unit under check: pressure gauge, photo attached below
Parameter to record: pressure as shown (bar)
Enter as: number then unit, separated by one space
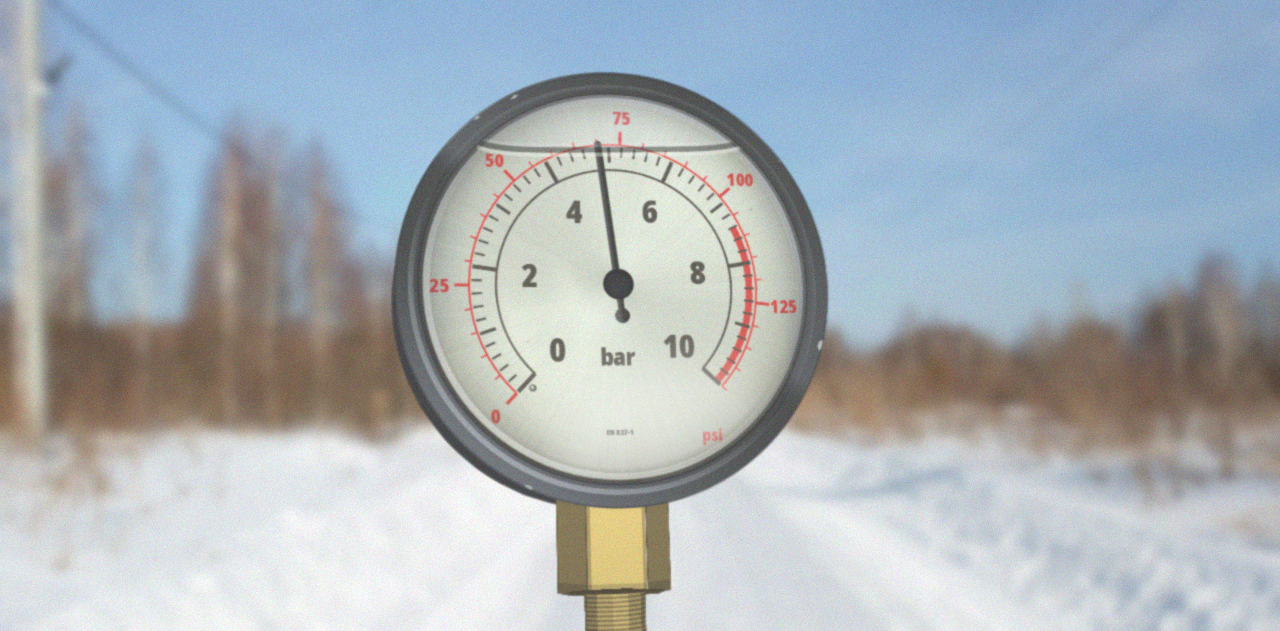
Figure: 4.8 bar
